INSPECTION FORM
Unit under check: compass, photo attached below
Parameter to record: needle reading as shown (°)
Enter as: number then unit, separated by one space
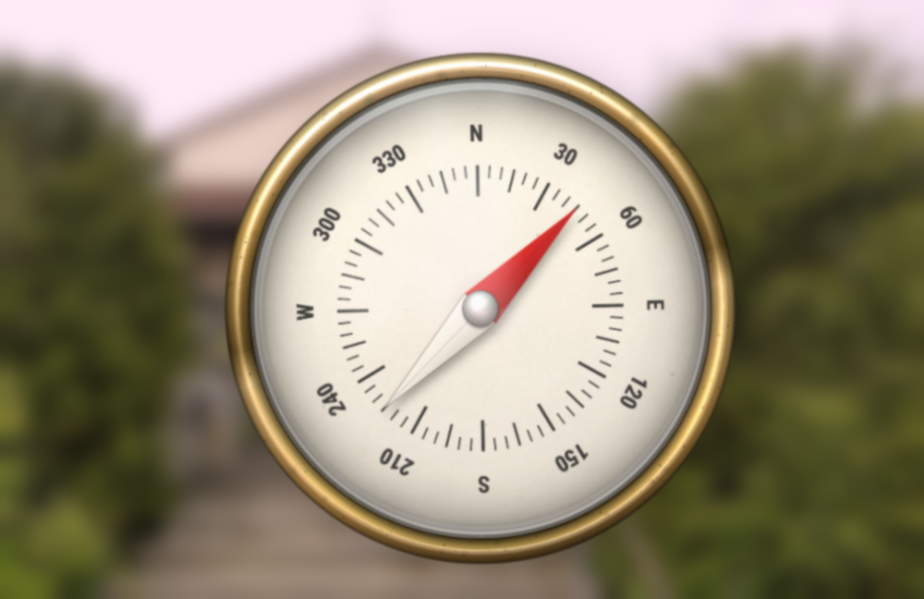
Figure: 45 °
